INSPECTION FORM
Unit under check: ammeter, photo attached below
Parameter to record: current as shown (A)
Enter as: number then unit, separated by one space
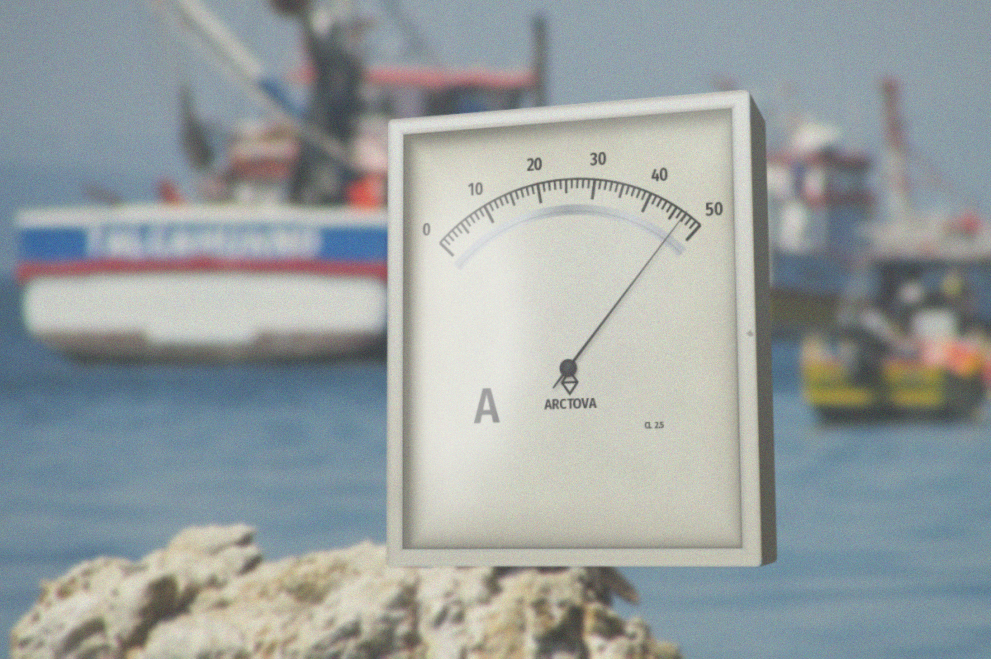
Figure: 47 A
